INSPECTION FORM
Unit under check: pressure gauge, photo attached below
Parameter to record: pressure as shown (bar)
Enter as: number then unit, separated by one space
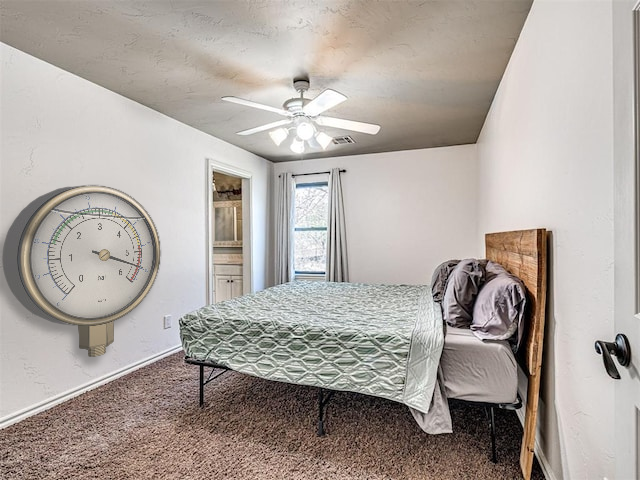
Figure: 5.5 bar
